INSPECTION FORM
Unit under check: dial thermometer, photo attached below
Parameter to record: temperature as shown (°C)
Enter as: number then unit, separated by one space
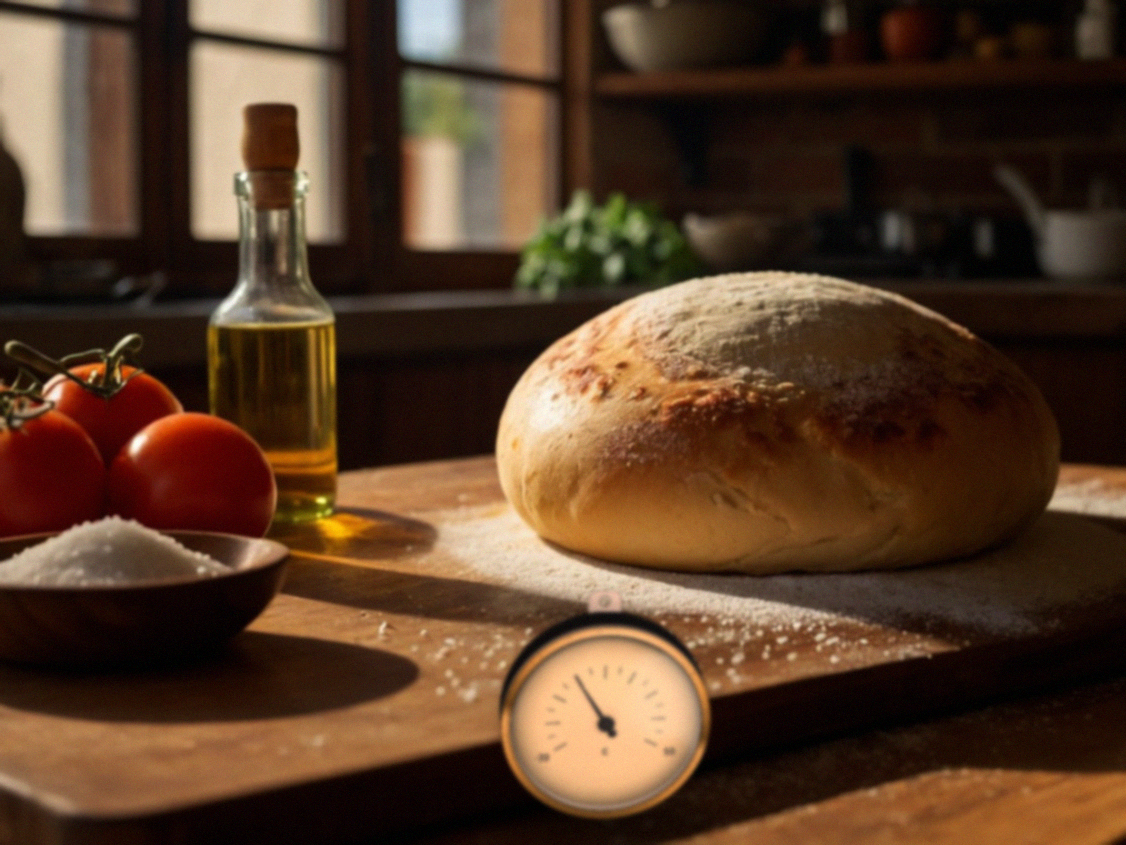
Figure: 0 °C
